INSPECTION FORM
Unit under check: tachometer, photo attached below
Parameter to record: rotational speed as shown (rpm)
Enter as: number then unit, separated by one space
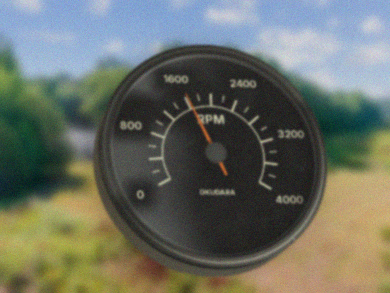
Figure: 1600 rpm
